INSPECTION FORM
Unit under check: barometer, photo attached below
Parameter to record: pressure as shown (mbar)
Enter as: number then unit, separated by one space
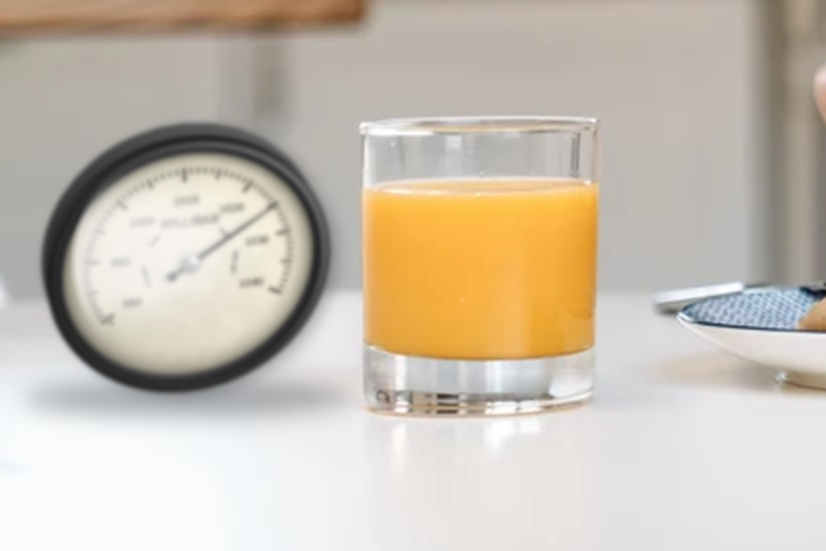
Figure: 1025 mbar
